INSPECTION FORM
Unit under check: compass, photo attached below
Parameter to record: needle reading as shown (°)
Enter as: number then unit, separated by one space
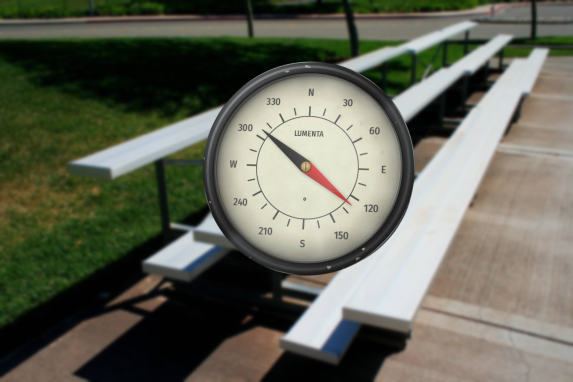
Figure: 127.5 °
